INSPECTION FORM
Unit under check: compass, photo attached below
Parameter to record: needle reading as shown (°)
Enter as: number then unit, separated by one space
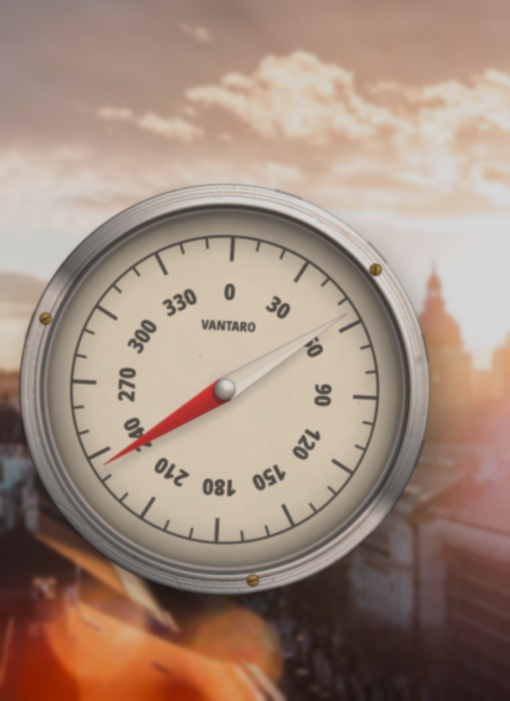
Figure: 235 °
